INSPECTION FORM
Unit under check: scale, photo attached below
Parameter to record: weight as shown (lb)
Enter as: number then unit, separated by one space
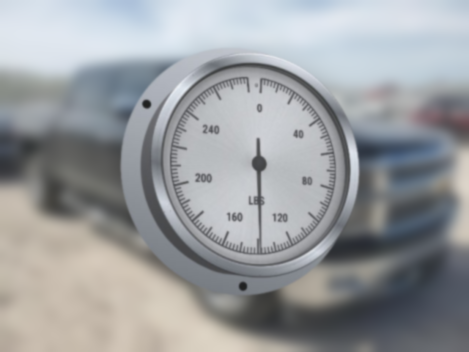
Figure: 140 lb
